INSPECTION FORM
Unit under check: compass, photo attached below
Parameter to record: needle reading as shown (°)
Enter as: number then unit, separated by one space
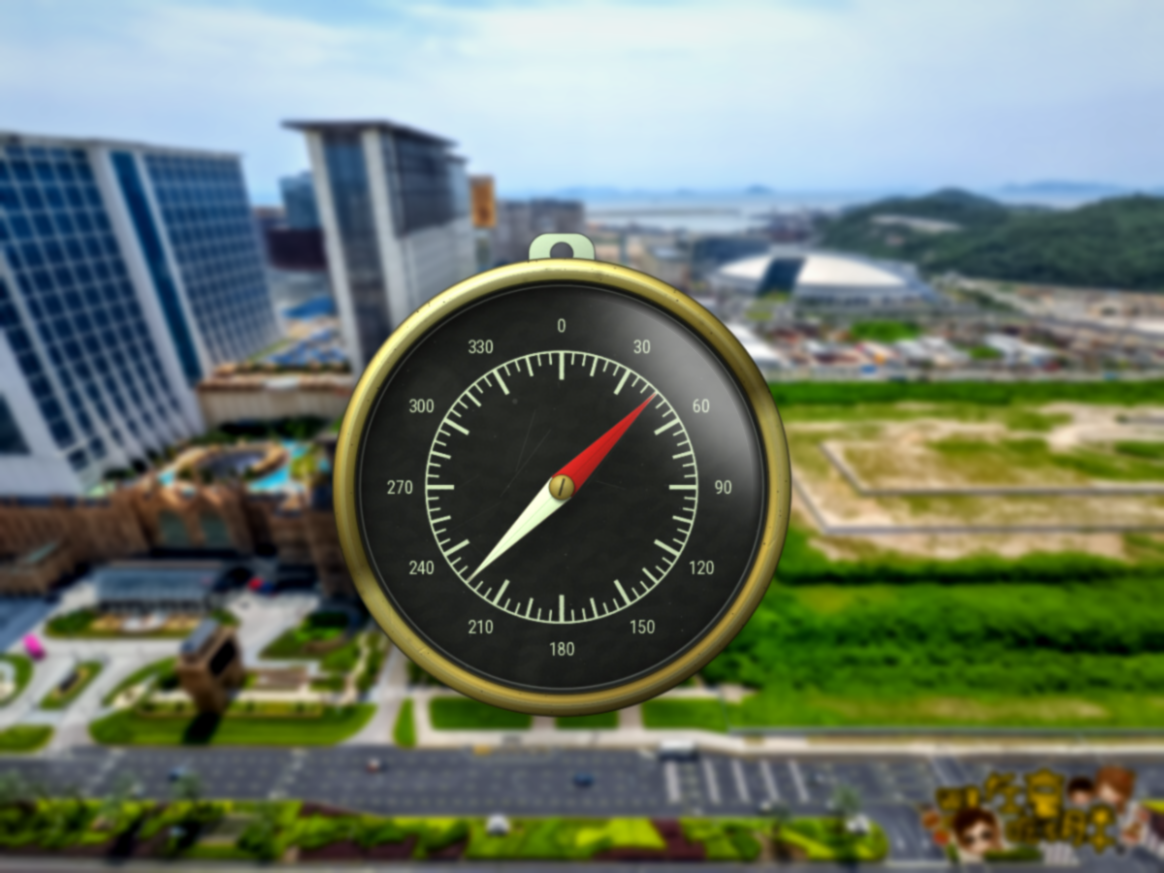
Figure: 45 °
